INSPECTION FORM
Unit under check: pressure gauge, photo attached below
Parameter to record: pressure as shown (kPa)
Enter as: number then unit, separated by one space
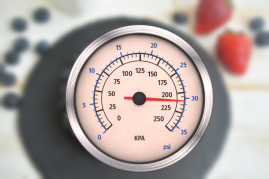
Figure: 210 kPa
